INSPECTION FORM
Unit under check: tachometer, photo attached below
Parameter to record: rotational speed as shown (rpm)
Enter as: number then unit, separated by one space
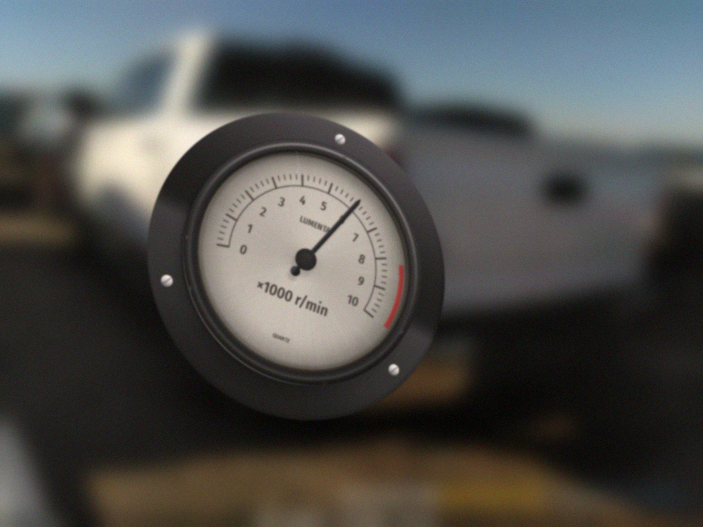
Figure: 6000 rpm
